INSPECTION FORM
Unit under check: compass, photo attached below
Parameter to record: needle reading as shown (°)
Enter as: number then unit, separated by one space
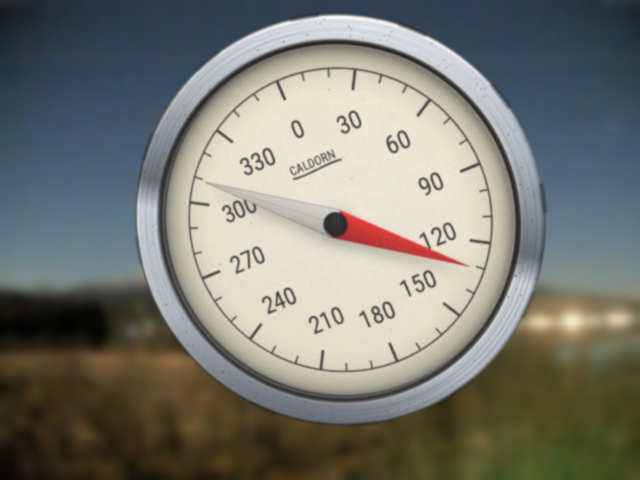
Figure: 130 °
